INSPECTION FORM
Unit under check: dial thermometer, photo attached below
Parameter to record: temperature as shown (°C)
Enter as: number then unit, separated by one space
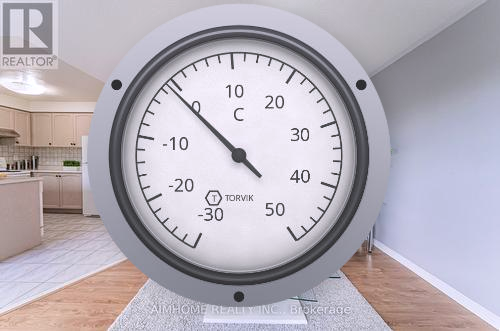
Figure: -1 °C
